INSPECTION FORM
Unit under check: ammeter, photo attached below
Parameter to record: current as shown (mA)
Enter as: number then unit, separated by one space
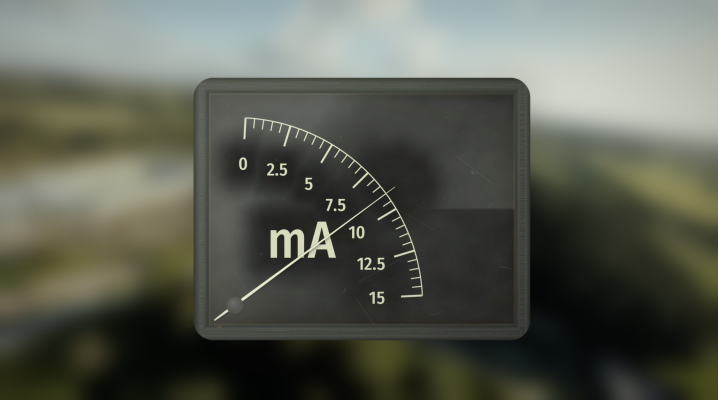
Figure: 9 mA
